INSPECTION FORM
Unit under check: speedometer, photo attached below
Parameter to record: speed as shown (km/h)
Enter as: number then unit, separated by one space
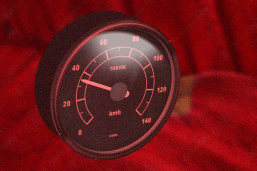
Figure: 35 km/h
